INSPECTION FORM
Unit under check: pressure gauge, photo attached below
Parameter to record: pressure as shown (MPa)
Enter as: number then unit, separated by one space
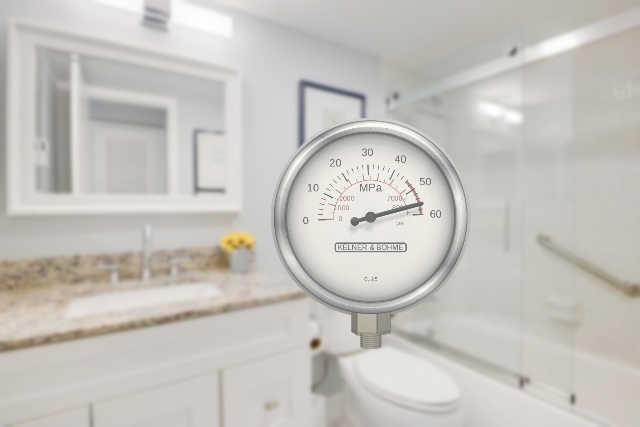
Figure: 56 MPa
